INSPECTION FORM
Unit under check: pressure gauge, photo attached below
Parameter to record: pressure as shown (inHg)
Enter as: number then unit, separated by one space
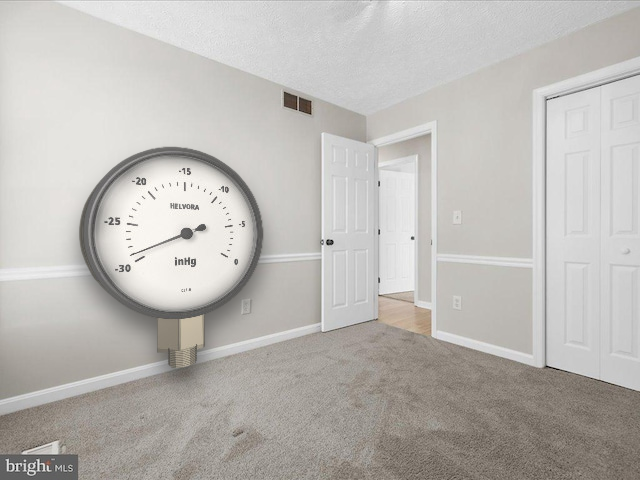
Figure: -29 inHg
